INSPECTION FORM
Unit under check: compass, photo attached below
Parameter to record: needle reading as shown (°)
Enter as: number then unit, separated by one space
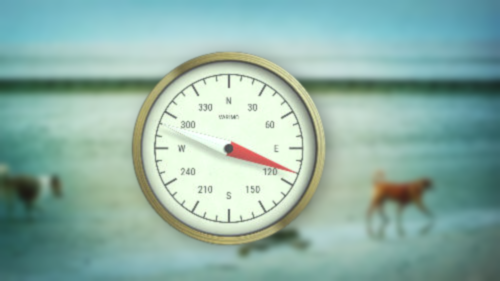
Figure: 110 °
